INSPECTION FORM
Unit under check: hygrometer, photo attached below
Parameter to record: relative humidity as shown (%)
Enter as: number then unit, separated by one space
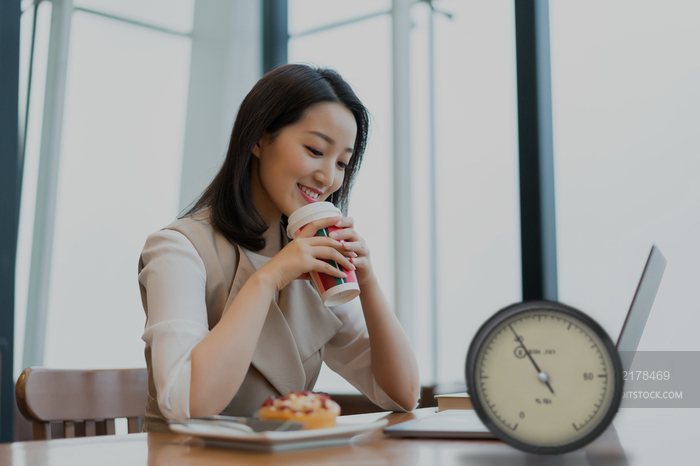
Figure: 40 %
